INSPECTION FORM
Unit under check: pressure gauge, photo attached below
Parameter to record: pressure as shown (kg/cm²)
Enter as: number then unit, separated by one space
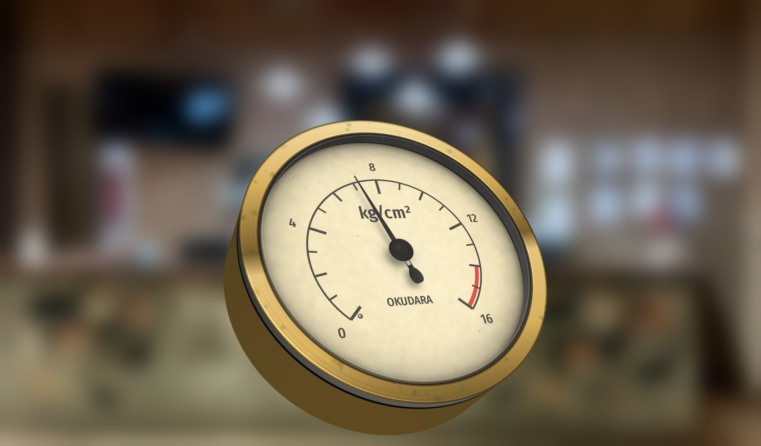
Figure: 7 kg/cm²
